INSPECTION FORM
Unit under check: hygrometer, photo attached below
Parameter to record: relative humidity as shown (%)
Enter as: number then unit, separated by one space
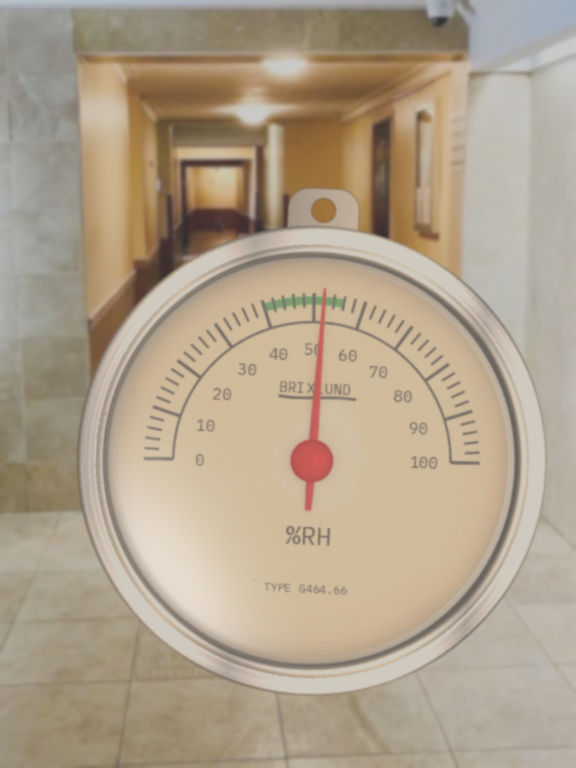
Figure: 52 %
